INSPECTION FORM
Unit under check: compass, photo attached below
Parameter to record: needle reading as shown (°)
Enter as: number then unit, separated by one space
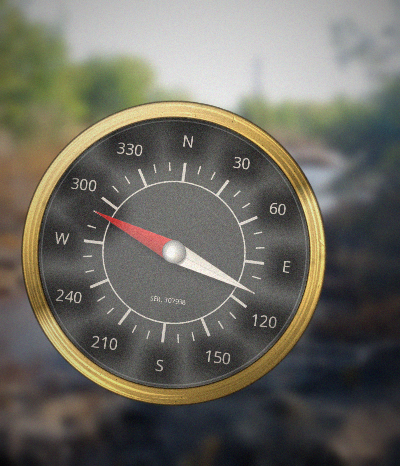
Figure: 290 °
